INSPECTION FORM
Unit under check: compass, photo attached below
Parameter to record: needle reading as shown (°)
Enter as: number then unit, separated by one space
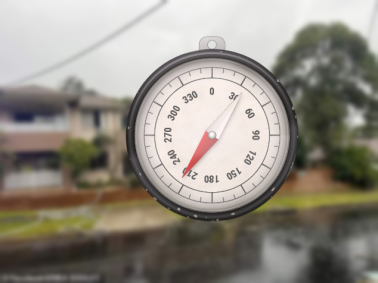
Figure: 215 °
